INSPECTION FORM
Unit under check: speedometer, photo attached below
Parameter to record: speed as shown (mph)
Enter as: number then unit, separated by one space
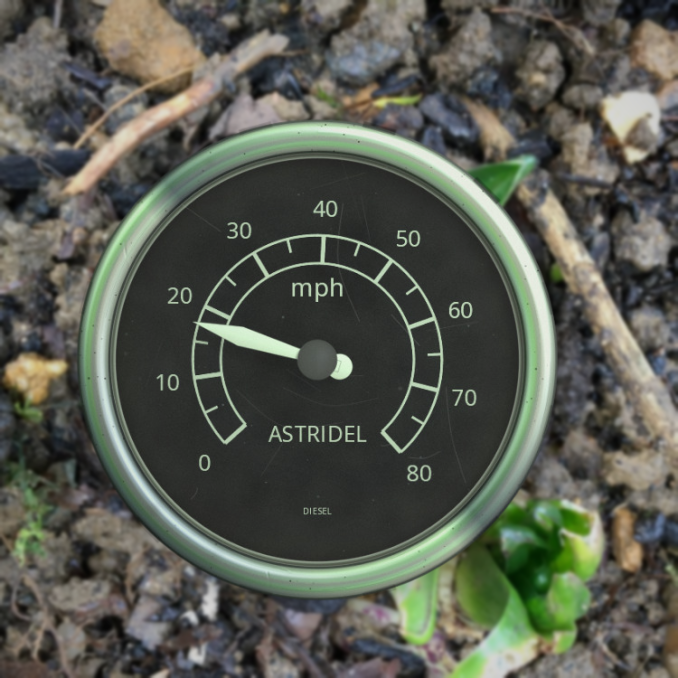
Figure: 17.5 mph
